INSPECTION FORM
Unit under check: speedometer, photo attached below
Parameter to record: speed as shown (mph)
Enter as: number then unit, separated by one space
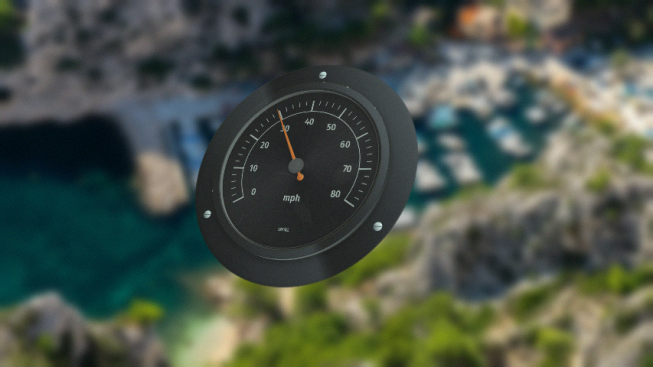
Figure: 30 mph
